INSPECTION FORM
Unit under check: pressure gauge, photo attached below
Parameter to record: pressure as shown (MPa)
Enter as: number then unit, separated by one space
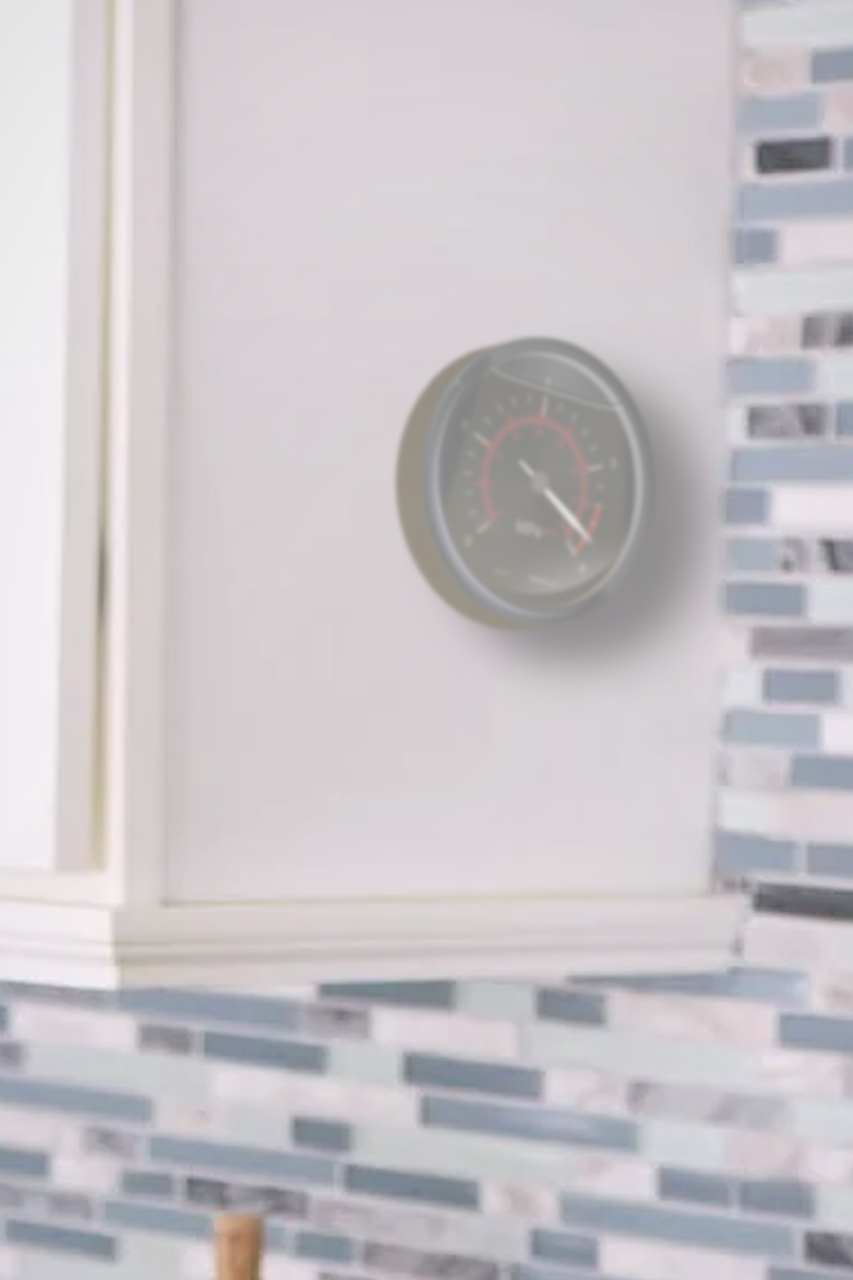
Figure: 3.8 MPa
